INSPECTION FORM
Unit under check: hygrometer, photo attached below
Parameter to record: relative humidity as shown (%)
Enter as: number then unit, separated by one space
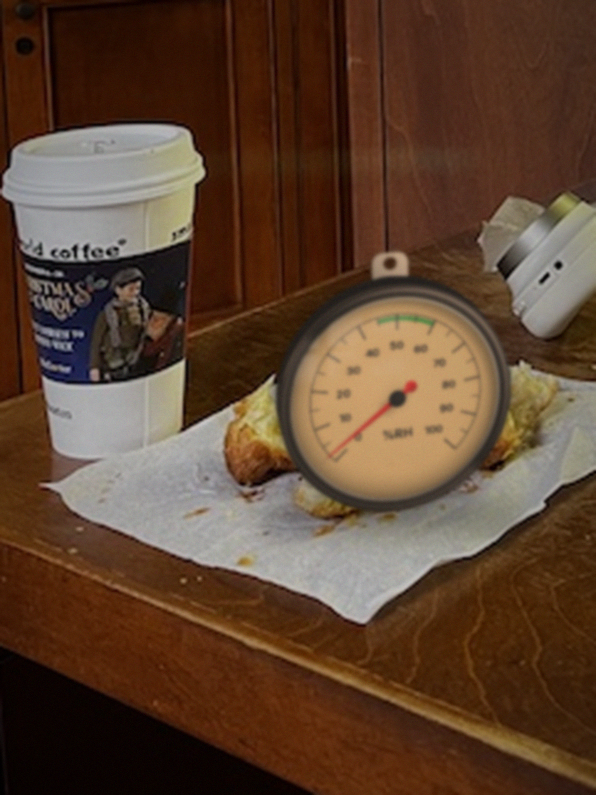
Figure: 2.5 %
